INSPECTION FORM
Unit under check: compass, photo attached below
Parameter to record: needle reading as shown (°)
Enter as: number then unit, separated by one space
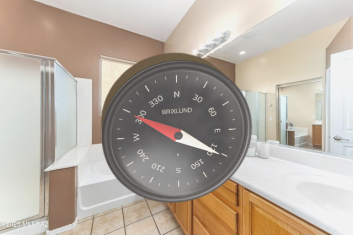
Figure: 300 °
